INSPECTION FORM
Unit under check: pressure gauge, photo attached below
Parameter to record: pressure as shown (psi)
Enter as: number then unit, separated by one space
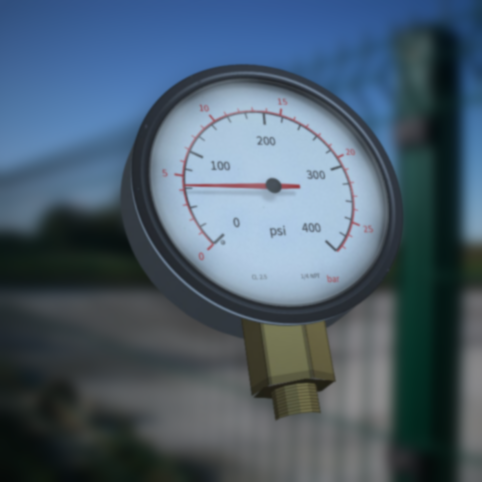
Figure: 60 psi
